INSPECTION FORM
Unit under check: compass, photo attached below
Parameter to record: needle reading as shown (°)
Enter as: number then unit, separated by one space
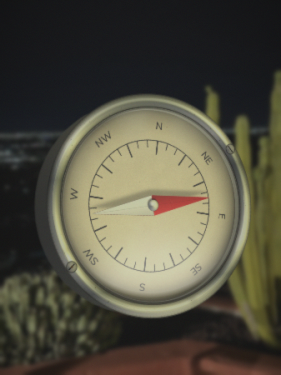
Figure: 75 °
